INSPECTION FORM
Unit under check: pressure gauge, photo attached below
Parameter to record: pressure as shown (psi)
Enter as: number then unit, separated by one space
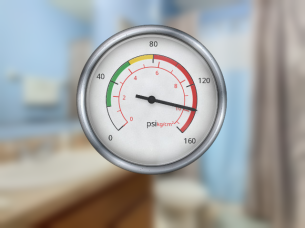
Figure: 140 psi
